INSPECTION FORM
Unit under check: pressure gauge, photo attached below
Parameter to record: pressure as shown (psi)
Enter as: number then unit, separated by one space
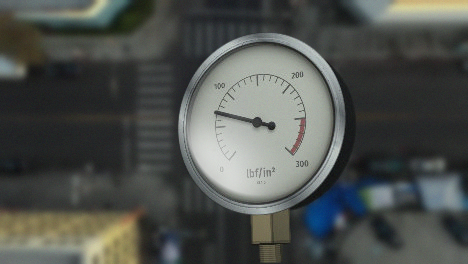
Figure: 70 psi
